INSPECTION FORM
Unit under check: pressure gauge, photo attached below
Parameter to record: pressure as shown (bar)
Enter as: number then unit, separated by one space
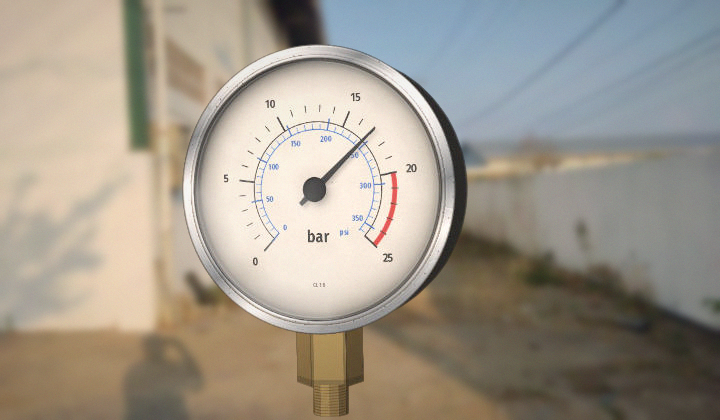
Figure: 17 bar
